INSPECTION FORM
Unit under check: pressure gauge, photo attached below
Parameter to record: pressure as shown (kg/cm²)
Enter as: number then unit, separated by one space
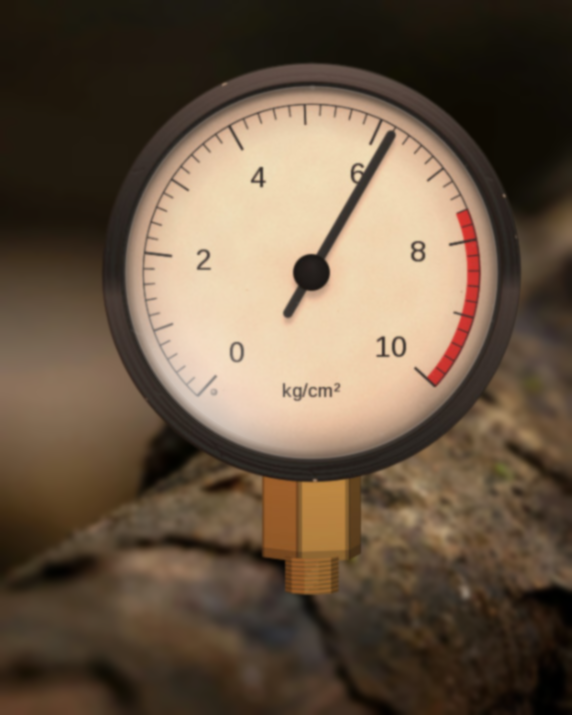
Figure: 6.2 kg/cm²
